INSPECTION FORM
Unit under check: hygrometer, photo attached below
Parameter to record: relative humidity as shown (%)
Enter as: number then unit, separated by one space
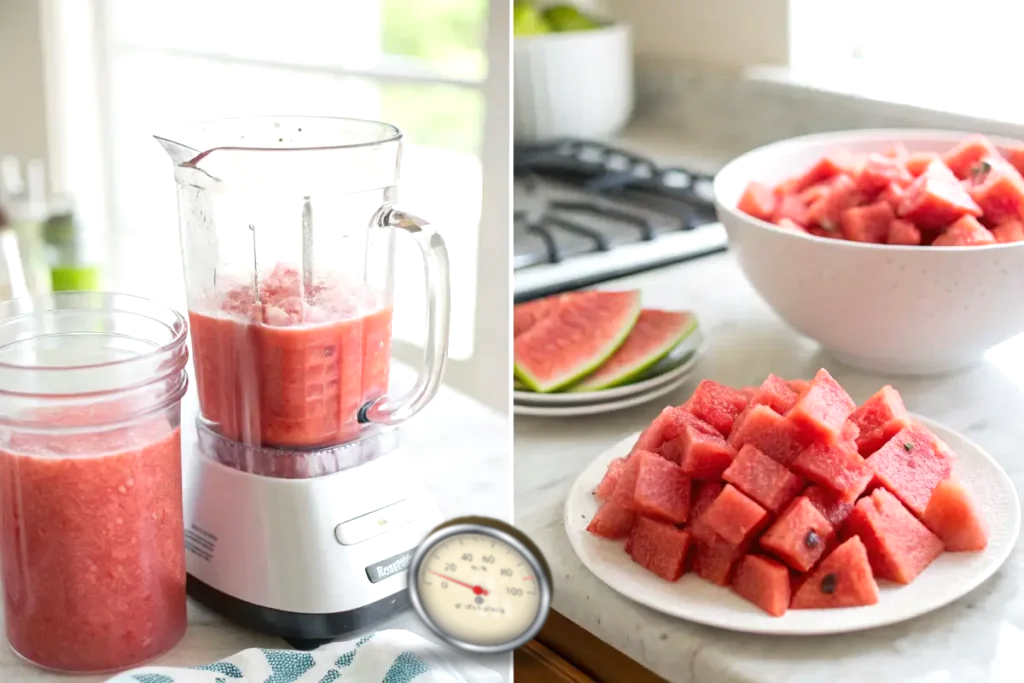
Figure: 10 %
